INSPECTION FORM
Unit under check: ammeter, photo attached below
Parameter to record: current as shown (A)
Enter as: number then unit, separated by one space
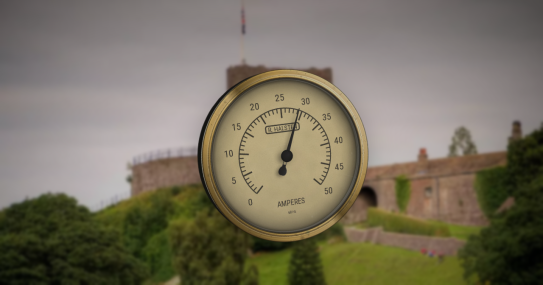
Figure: 29 A
